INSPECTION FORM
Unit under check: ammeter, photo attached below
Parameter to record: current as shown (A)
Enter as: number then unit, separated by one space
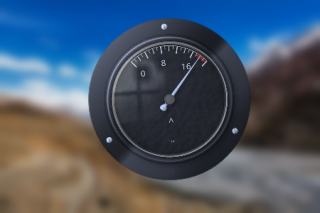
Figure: 18 A
